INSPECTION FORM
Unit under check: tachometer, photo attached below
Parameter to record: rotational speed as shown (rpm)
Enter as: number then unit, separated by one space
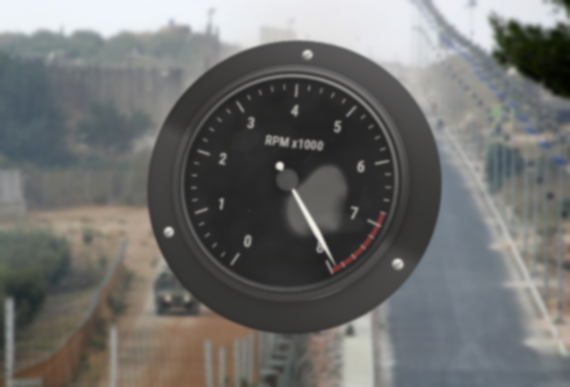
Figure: 7900 rpm
